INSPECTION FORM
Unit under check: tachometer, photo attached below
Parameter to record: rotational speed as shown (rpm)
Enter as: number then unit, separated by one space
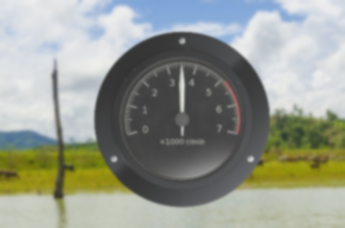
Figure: 3500 rpm
